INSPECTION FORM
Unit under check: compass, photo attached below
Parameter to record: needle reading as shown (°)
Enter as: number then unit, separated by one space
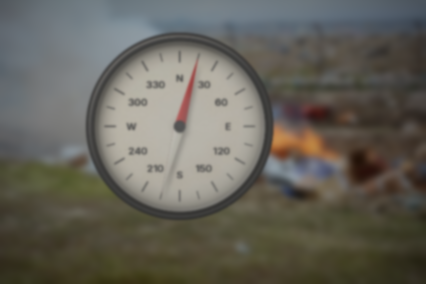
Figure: 15 °
